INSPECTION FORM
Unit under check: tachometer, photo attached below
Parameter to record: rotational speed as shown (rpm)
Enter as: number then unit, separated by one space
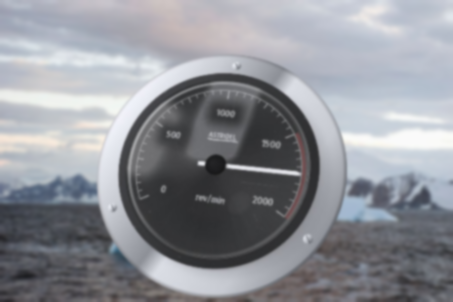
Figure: 1750 rpm
